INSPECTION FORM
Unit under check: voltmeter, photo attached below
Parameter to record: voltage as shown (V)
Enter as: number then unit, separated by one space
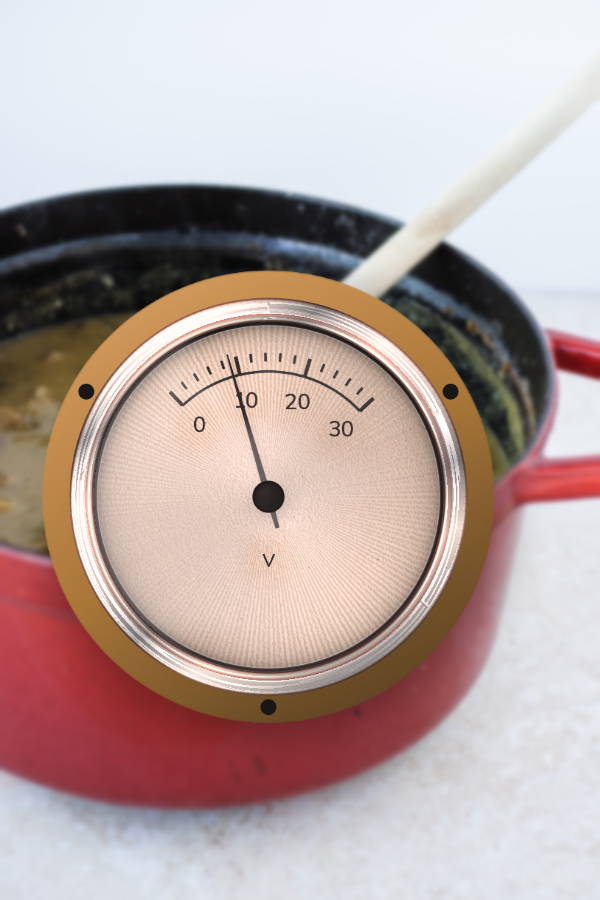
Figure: 9 V
